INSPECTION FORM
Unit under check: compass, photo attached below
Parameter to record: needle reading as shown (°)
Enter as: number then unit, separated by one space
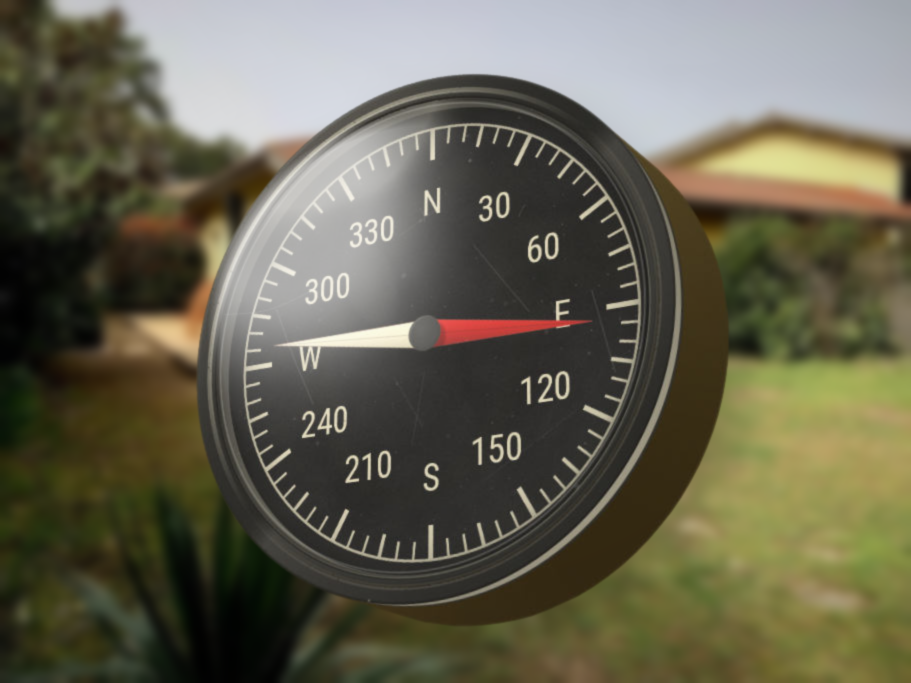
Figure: 95 °
